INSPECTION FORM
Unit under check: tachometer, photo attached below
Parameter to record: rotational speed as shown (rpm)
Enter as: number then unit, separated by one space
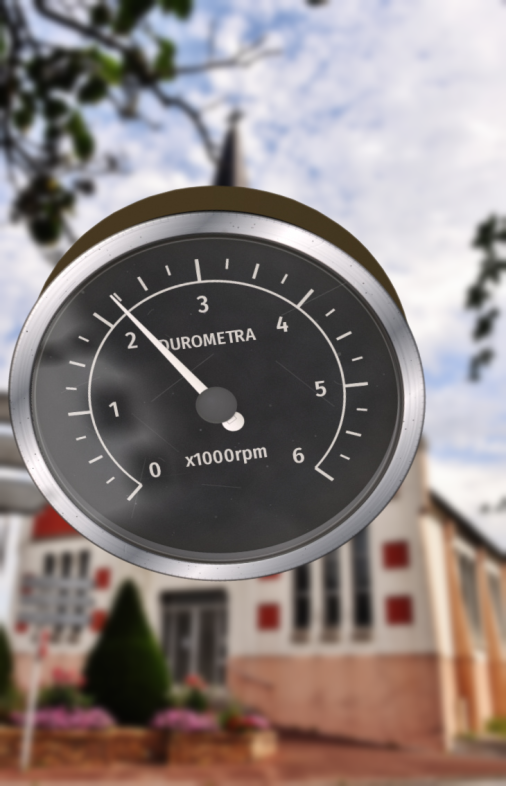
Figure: 2250 rpm
